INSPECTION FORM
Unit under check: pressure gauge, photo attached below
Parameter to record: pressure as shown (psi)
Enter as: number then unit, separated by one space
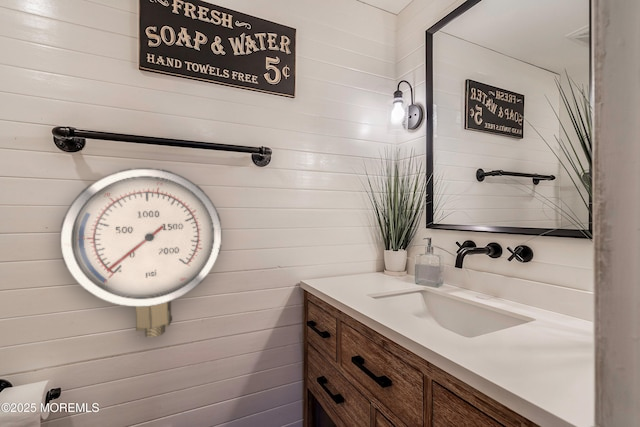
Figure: 50 psi
